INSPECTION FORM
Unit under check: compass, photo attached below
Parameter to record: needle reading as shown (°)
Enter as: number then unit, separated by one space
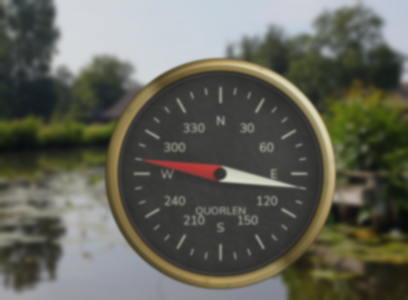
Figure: 280 °
